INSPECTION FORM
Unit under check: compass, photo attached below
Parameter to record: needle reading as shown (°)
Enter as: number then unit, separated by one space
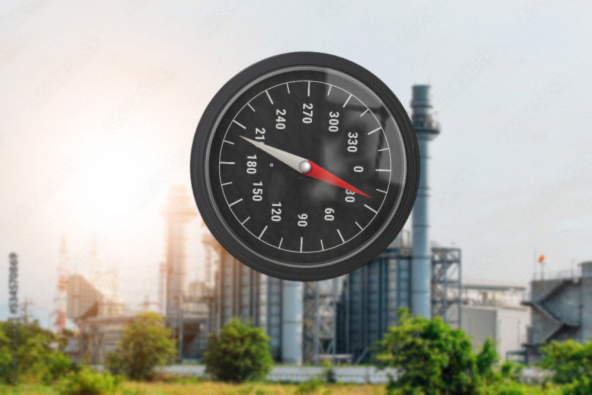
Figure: 22.5 °
